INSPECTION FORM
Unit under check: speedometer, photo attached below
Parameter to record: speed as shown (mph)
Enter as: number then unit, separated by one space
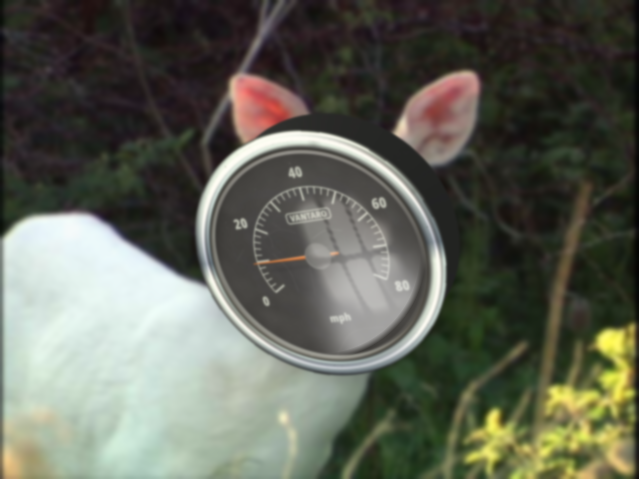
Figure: 10 mph
